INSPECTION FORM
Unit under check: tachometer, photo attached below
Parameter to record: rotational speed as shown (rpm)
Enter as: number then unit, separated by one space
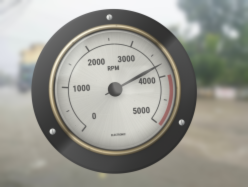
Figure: 3750 rpm
